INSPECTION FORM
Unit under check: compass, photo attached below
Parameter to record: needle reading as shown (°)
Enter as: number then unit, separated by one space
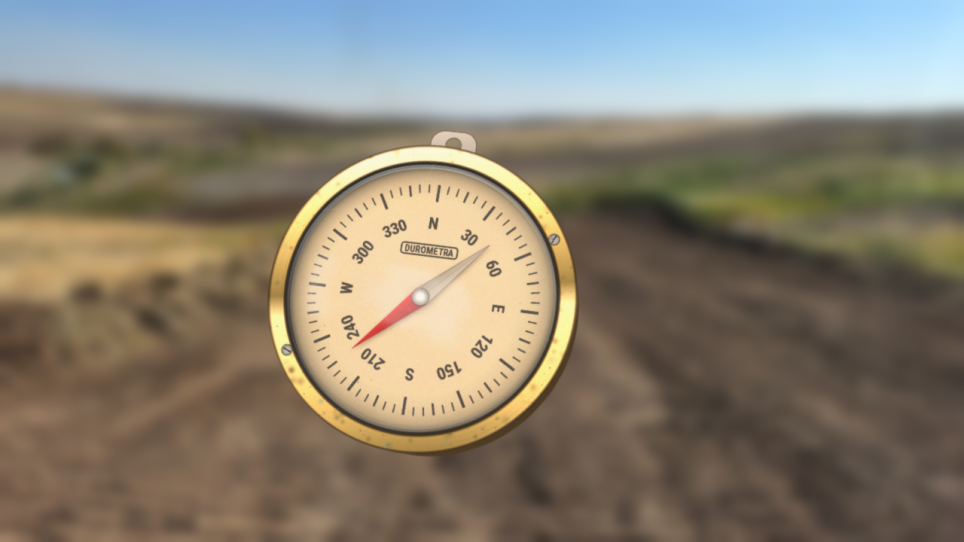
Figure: 225 °
